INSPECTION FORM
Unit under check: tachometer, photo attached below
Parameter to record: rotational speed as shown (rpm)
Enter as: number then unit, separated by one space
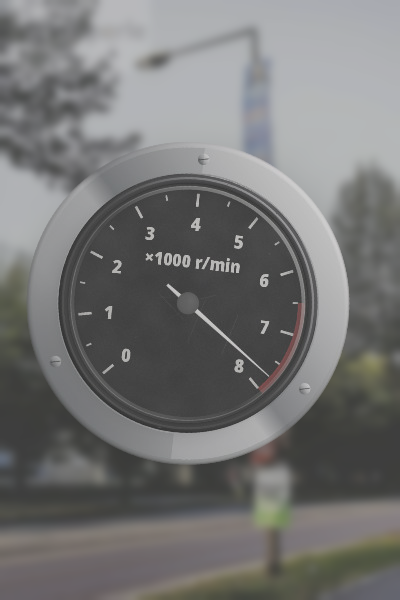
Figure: 7750 rpm
